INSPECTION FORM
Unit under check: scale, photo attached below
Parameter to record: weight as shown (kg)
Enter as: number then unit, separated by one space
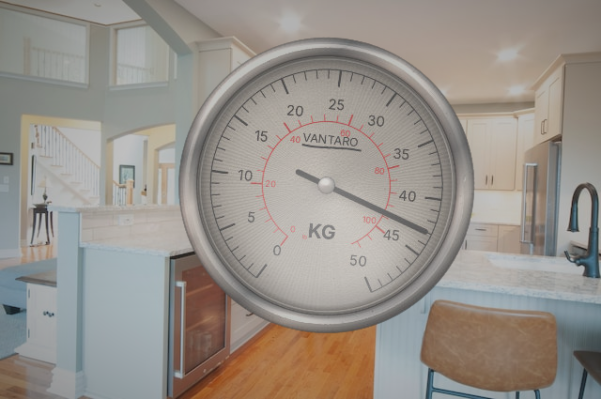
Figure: 43 kg
